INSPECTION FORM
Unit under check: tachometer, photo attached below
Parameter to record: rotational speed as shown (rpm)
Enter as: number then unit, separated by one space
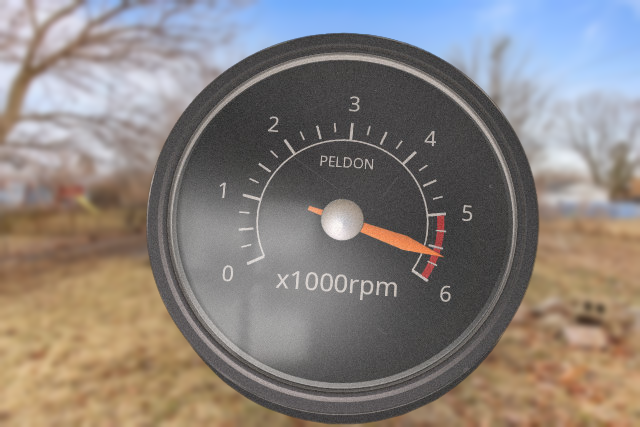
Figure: 5625 rpm
